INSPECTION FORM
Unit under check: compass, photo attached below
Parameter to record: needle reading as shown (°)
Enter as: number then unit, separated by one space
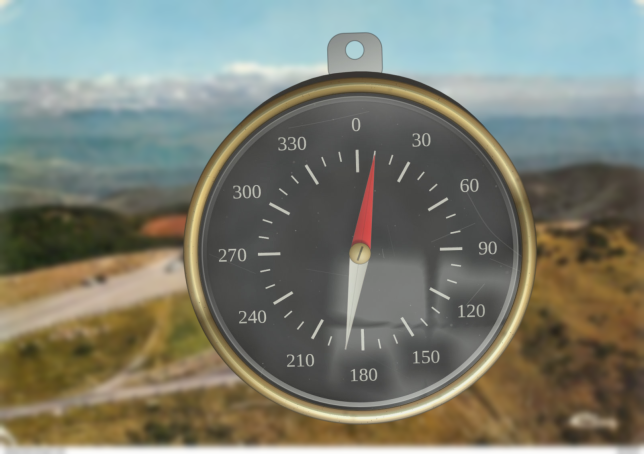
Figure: 10 °
